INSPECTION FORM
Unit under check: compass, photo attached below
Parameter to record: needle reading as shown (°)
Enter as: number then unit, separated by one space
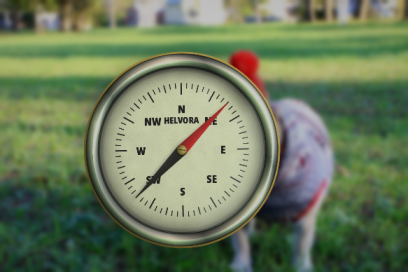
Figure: 45 °
